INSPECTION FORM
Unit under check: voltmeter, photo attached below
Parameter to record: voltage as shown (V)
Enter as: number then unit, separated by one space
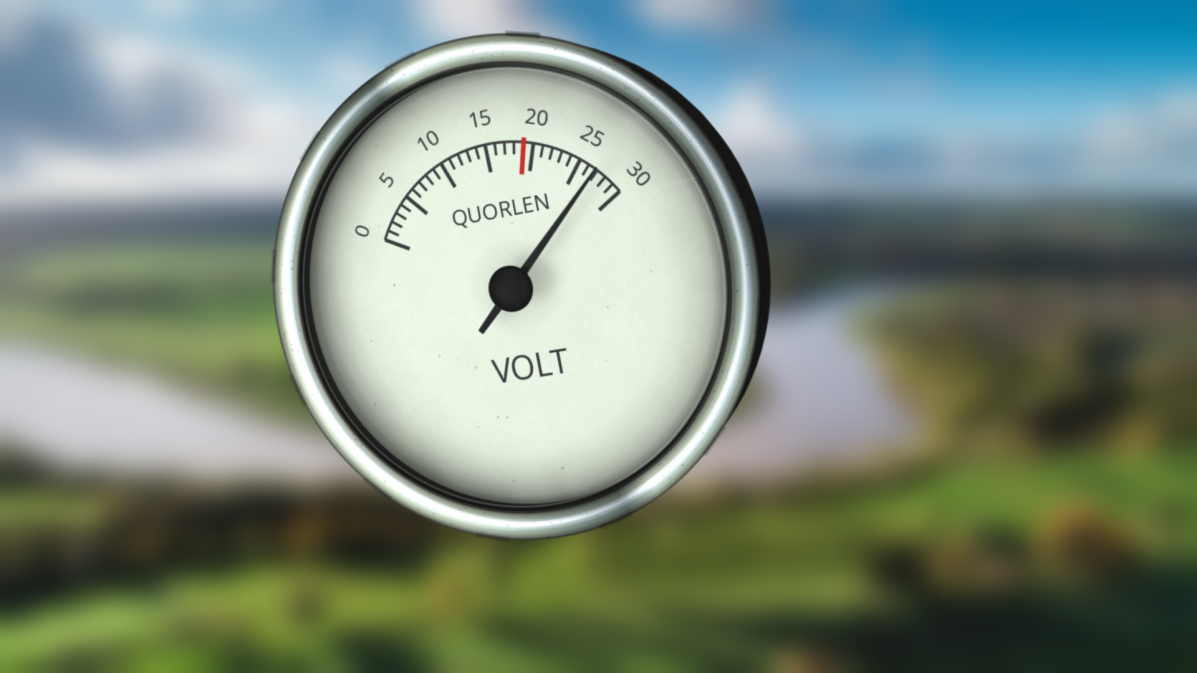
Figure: 27 V
